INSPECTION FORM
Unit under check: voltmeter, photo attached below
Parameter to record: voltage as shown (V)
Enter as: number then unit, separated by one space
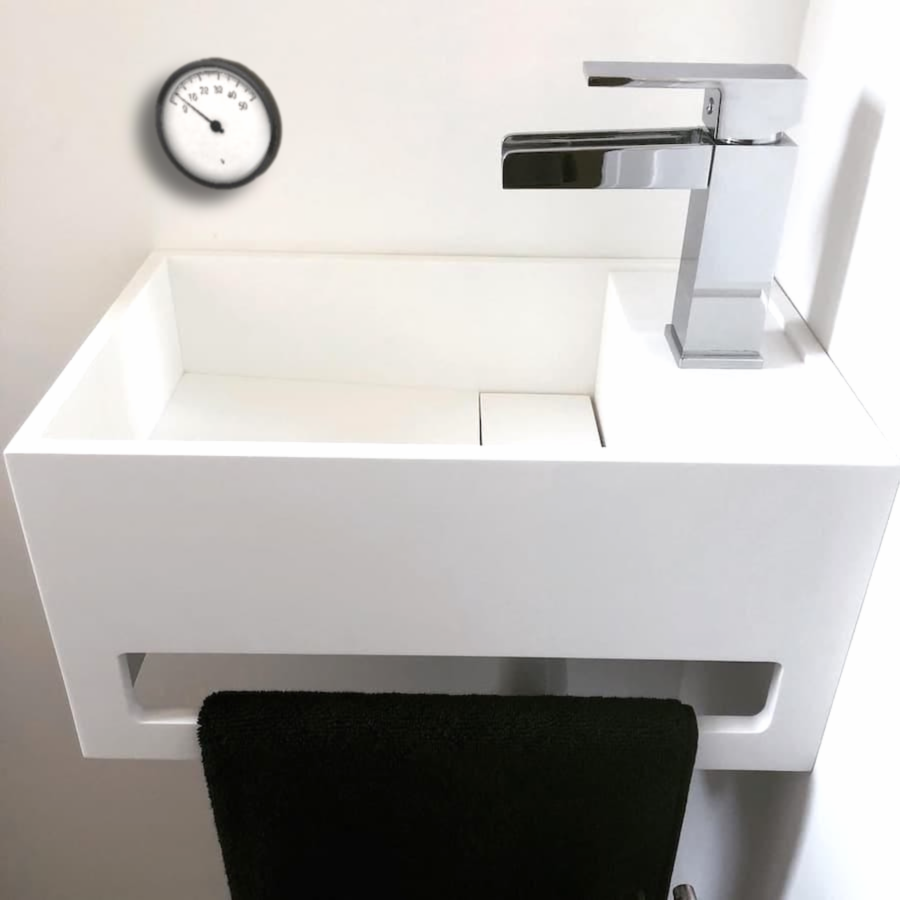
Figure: 5 V
